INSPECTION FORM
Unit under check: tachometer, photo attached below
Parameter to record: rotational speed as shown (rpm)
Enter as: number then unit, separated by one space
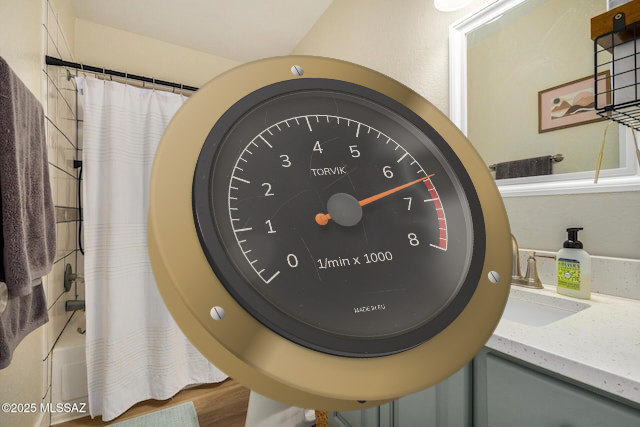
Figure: 6600 rpm
